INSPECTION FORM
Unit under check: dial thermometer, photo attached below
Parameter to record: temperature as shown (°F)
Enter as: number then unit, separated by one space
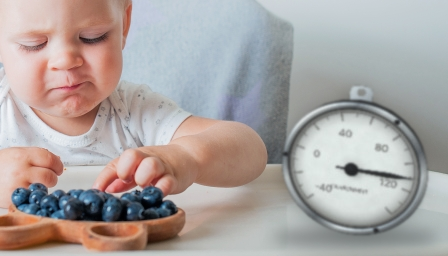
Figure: 110 °F
